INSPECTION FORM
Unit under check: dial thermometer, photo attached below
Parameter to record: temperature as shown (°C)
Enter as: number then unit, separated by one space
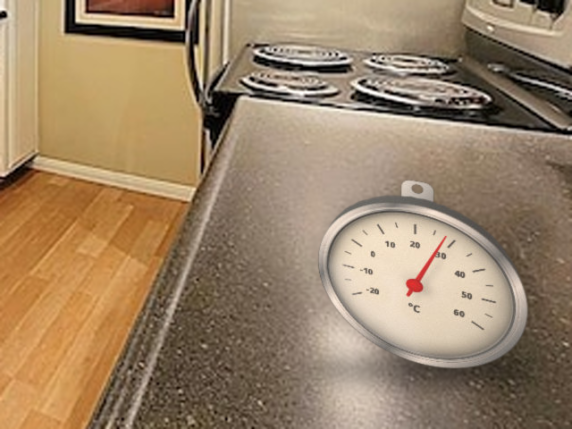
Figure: 27.5 °C
